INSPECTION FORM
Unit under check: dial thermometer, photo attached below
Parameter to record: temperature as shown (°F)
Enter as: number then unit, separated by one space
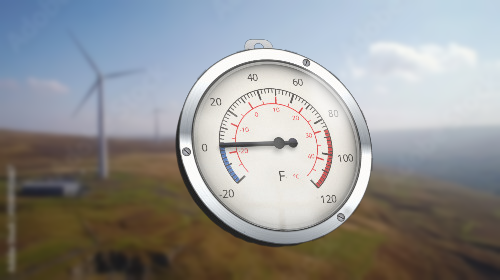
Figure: 0 °F
